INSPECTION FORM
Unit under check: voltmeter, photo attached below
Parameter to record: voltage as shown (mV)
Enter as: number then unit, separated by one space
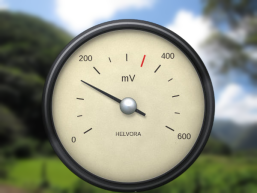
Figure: 150 mV
